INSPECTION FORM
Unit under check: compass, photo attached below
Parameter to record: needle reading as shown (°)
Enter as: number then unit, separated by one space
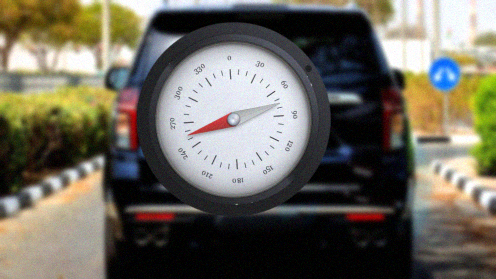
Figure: 255 °
